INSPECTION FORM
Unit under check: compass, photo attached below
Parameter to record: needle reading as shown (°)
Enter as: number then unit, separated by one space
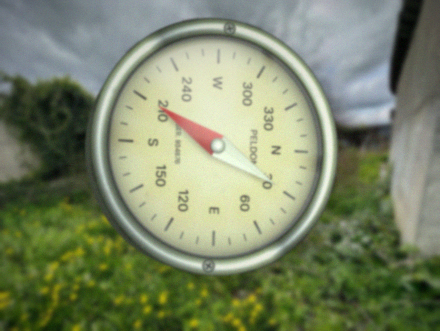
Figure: 210 °
